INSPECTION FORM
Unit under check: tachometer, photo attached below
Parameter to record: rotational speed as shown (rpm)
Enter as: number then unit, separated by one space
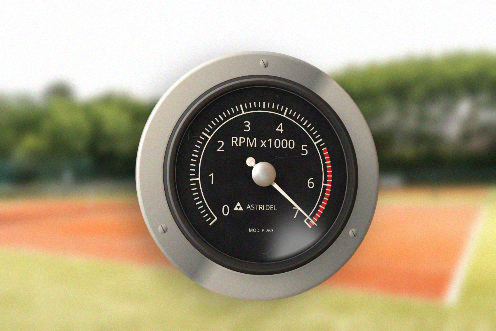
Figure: 6900 rpm
